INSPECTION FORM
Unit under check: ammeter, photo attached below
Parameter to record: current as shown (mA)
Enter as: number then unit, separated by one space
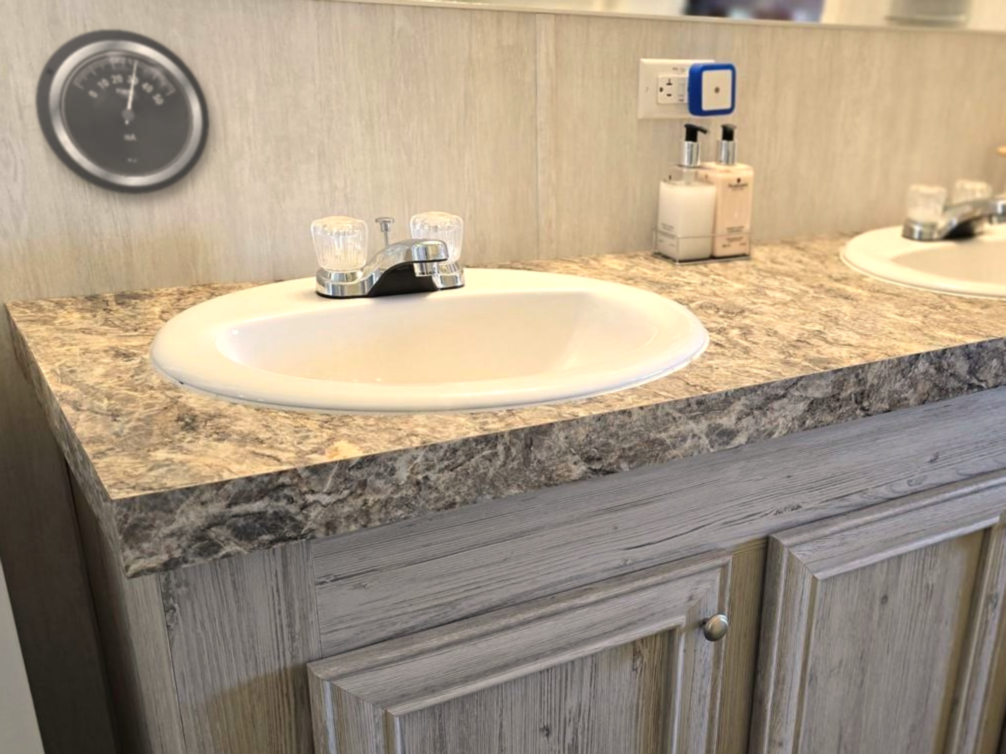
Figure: 30 mA
